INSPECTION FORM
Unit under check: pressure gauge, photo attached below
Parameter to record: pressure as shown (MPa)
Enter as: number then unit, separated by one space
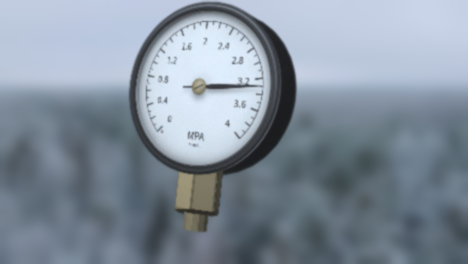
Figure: 3.3 MPa
